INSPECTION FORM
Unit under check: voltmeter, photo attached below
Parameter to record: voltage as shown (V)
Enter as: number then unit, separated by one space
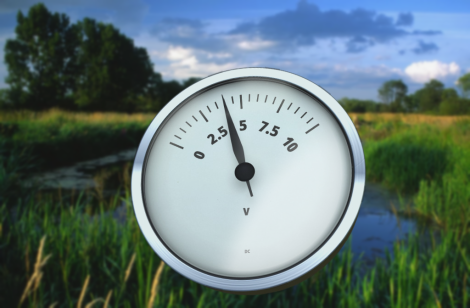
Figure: 4 V
